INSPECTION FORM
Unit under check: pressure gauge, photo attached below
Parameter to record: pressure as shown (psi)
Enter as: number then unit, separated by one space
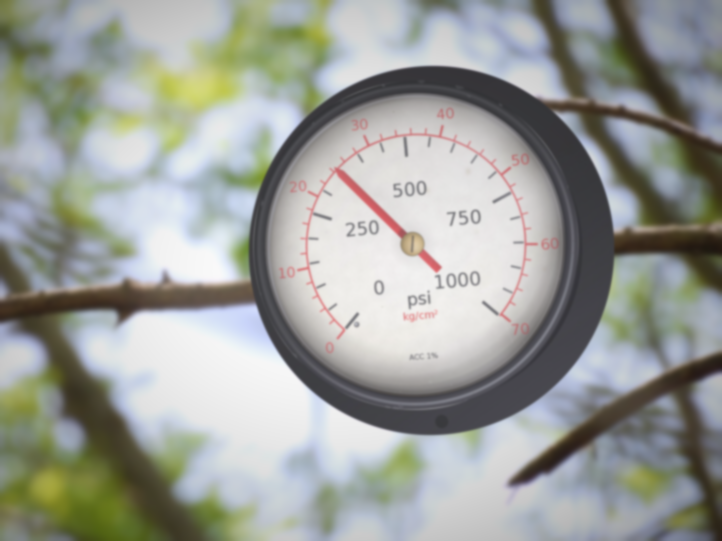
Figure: 350 psi
